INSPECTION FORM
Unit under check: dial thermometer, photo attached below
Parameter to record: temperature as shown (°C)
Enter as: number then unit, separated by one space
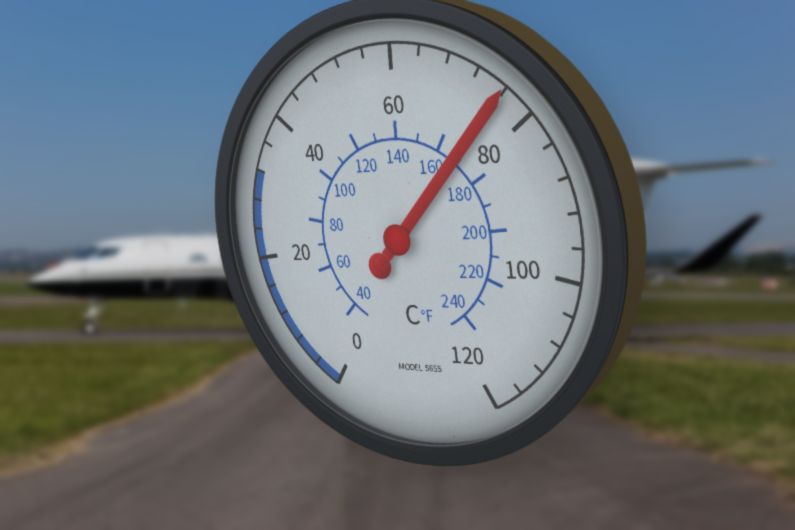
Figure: 76 °C
